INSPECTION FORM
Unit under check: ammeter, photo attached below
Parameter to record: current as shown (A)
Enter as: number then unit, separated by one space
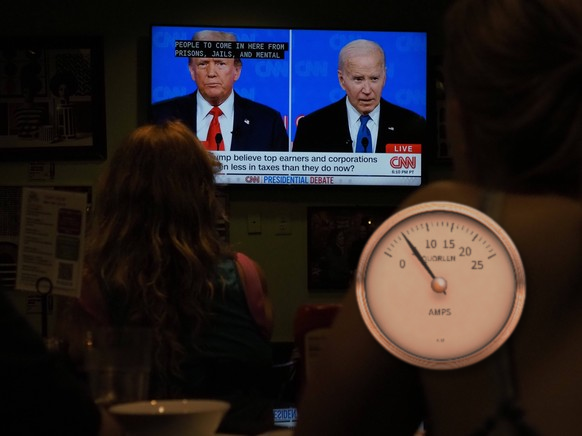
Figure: 5 A
